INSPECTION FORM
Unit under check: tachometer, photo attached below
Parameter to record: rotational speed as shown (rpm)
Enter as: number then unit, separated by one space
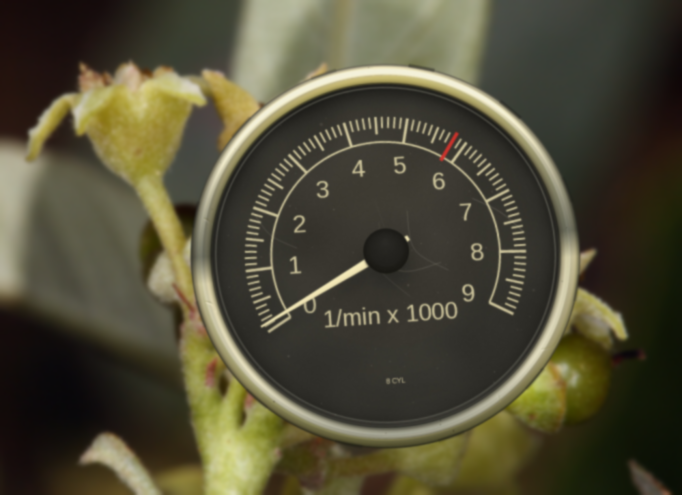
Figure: 100 rpm
